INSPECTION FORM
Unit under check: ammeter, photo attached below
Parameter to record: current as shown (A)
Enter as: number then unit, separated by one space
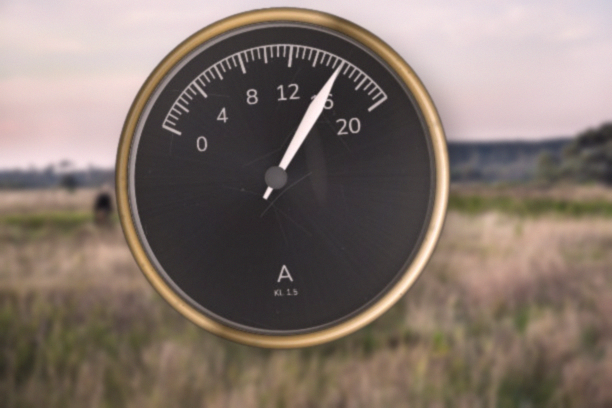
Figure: 16 A
